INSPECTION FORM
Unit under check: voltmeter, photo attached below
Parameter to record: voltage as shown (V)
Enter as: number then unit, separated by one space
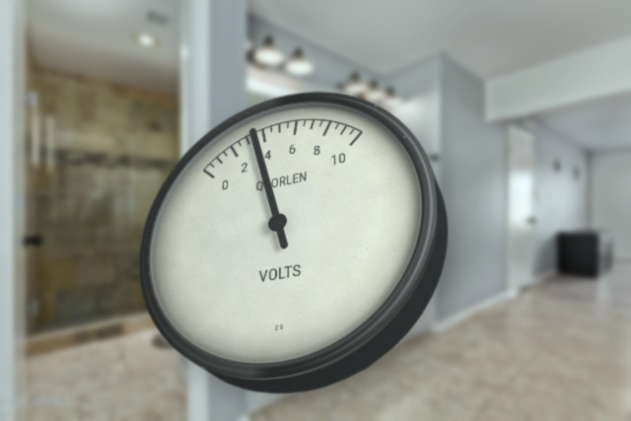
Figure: 3.5 V
